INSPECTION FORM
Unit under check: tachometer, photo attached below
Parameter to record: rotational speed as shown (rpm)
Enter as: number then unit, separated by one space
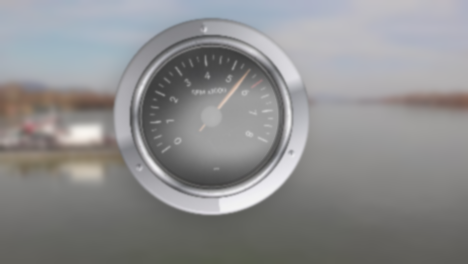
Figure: 5500 rpm
